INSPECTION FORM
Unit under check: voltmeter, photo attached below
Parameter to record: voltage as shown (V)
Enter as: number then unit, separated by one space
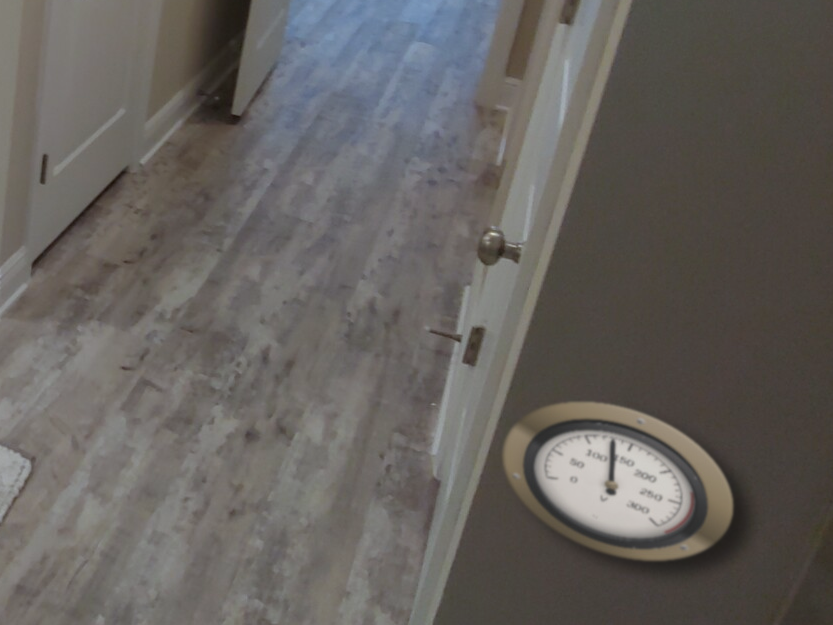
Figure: 130 V
